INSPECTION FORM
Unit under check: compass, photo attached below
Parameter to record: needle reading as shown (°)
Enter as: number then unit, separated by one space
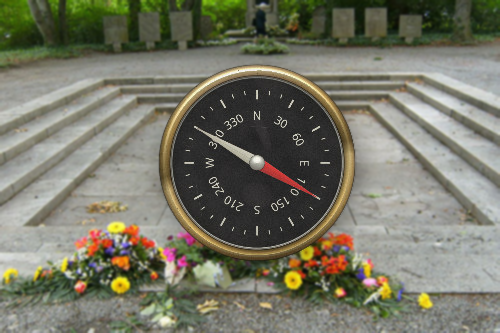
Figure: 120 °
